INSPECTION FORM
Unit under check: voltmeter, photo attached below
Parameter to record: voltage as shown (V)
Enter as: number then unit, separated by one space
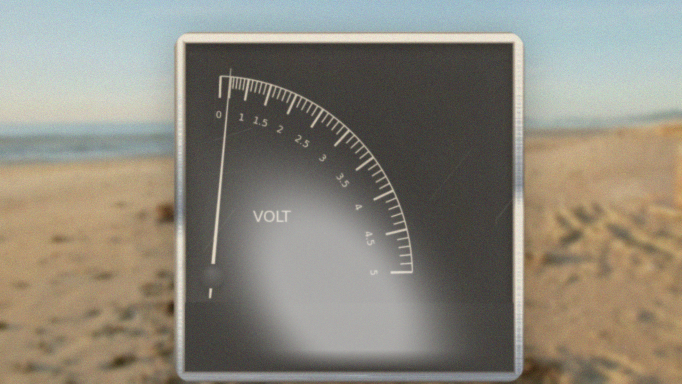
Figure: 0.5 V
